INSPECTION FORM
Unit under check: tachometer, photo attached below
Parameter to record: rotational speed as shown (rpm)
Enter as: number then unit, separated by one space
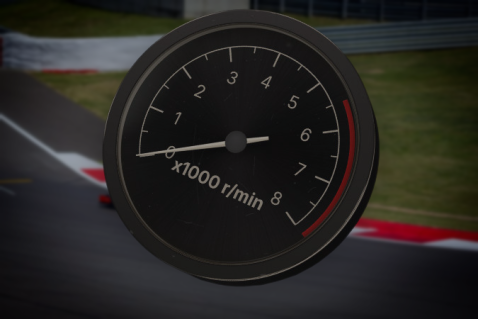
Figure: 0 rpm
